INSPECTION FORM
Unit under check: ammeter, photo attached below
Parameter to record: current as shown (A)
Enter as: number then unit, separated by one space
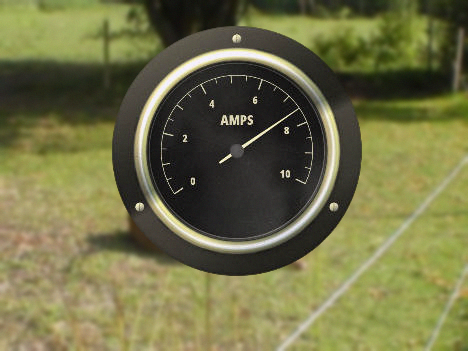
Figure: 7.5 A
